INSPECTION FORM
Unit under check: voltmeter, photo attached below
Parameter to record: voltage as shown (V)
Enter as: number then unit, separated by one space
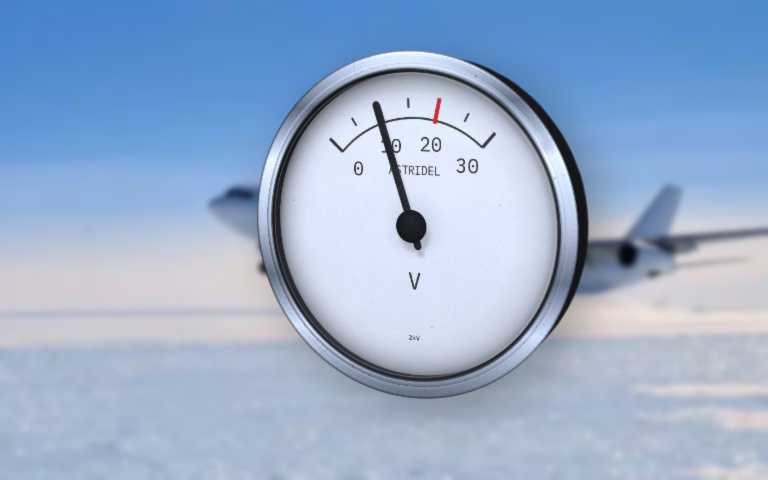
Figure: 10 V
